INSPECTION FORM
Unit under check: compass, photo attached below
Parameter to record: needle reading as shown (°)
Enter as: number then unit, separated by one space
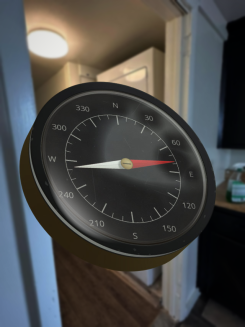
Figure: 80 °
